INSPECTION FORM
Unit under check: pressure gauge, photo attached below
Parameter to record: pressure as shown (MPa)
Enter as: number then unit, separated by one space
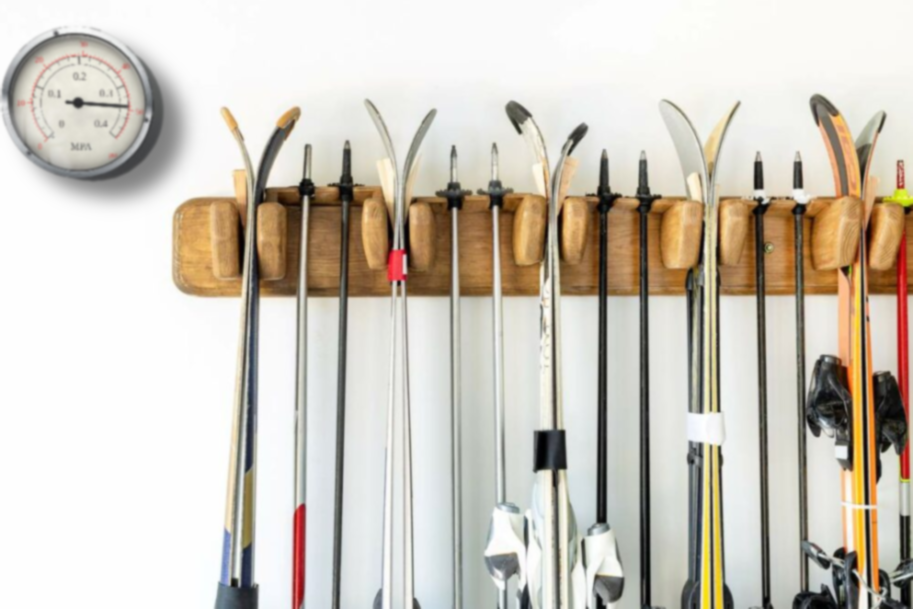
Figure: 0.34 MPa
